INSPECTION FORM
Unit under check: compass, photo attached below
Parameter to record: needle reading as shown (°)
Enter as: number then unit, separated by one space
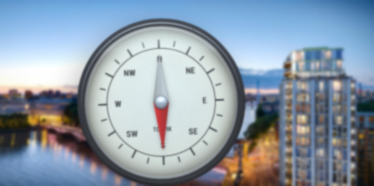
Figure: 180 °
